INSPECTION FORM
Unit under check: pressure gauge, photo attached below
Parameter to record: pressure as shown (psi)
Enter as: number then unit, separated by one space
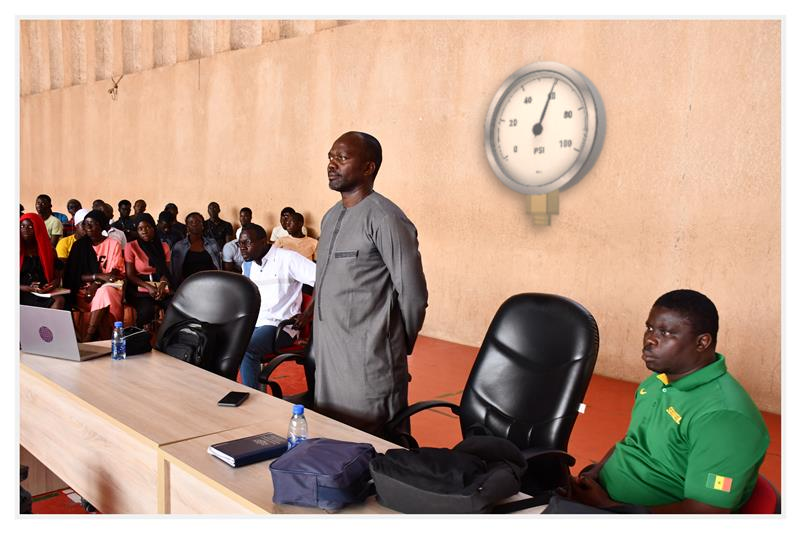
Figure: 60 psi
